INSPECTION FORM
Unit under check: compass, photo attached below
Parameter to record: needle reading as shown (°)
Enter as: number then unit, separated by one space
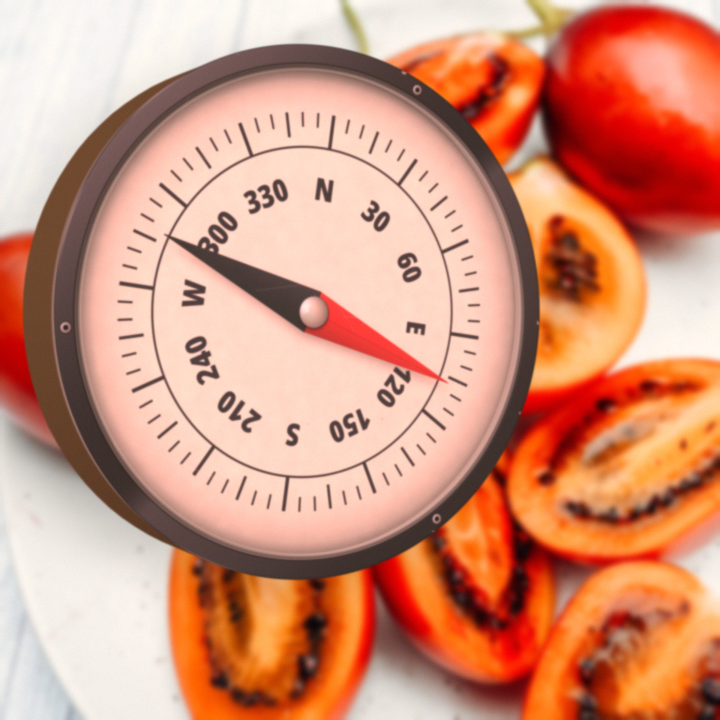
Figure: 107.5 °
